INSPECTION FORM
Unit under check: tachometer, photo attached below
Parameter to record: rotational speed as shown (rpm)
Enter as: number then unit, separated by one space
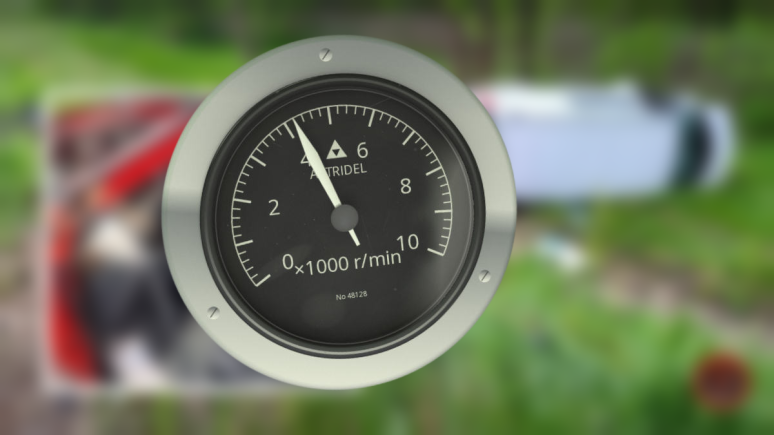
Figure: 4200 rpm
